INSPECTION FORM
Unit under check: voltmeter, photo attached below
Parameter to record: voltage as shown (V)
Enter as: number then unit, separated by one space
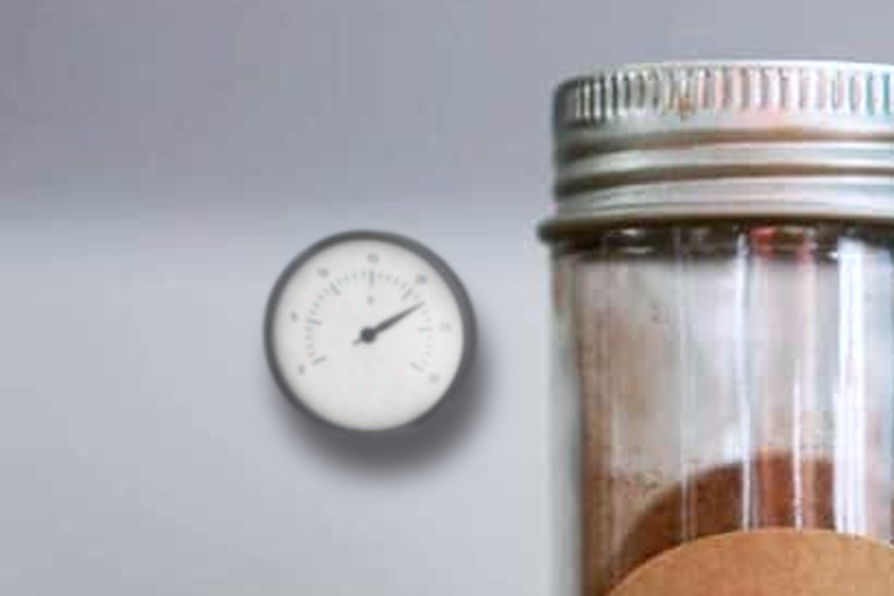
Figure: 22 V
